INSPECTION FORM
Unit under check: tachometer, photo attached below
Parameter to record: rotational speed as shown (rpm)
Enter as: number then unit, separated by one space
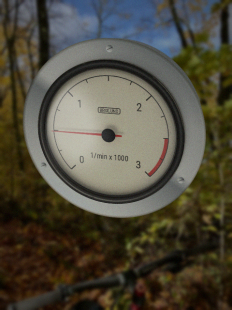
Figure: 500 rpm
